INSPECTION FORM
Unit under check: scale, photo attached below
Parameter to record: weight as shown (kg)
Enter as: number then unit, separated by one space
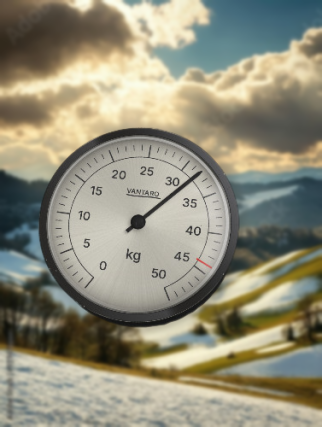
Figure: 32 kg
